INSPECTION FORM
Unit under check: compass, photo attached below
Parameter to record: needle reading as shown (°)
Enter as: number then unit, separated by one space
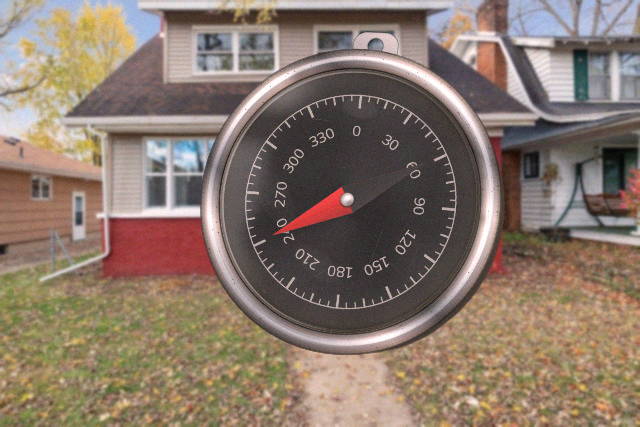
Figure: 240 °
